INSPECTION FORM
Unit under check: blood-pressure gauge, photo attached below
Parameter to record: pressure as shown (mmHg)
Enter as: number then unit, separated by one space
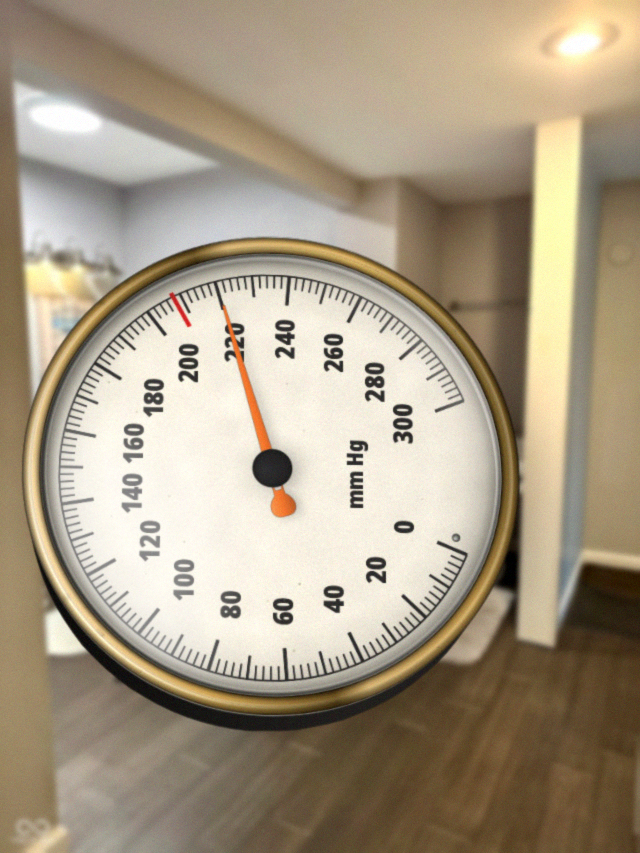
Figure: 220 mmHg
